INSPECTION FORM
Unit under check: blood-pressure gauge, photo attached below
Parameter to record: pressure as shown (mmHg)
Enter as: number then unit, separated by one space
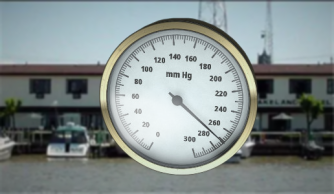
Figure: 270 mmHg
